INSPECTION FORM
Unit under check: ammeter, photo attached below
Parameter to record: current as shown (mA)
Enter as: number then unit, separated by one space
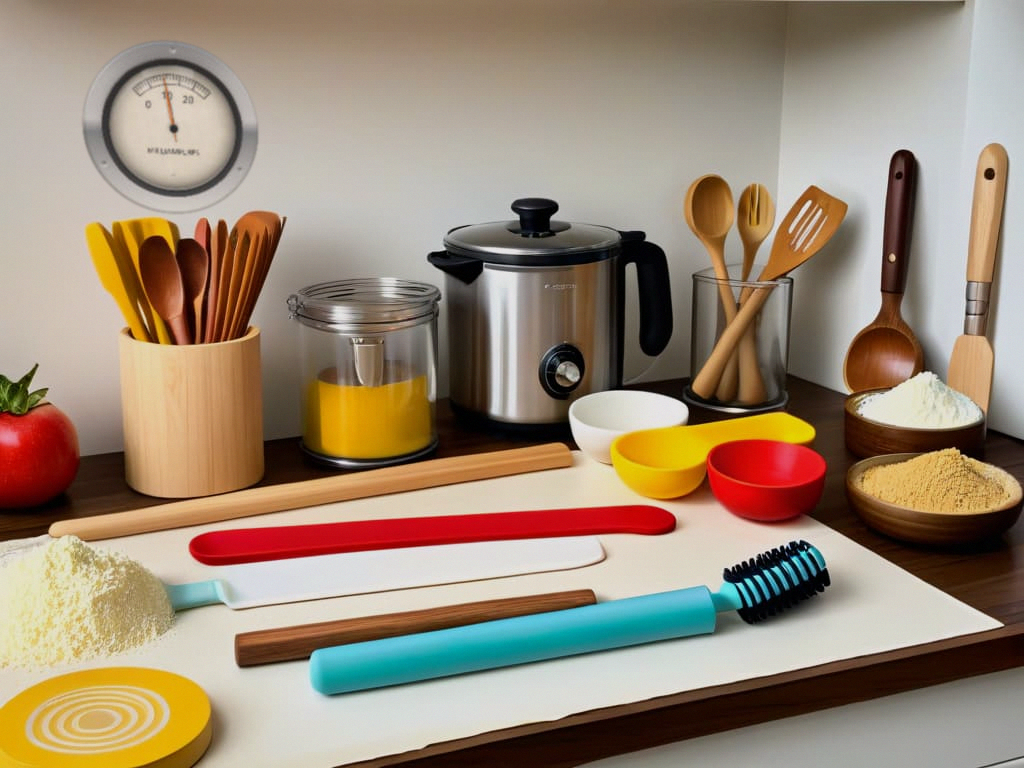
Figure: 10 mA
